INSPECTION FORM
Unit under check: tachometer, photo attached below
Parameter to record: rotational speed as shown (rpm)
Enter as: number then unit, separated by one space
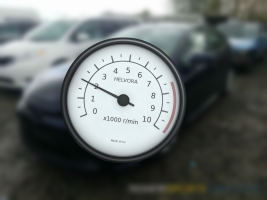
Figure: 2000 rpm
